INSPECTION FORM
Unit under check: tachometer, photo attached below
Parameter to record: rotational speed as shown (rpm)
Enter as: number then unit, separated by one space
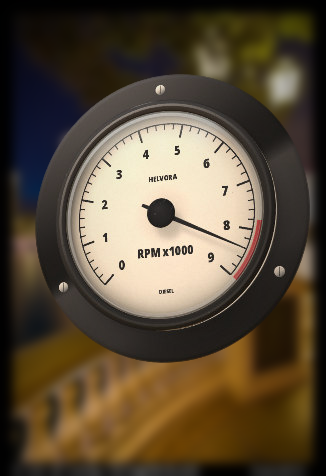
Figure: 8400 rpm
